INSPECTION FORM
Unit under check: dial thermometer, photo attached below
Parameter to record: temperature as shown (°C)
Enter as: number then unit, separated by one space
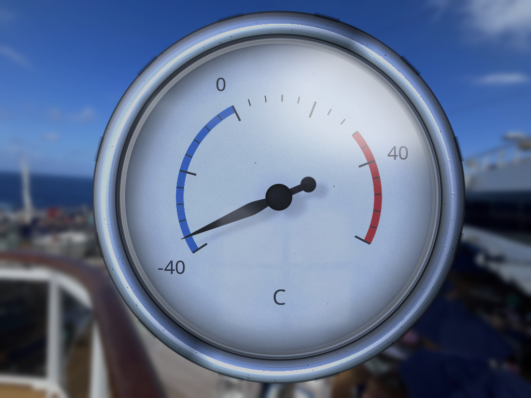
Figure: -36 °C
